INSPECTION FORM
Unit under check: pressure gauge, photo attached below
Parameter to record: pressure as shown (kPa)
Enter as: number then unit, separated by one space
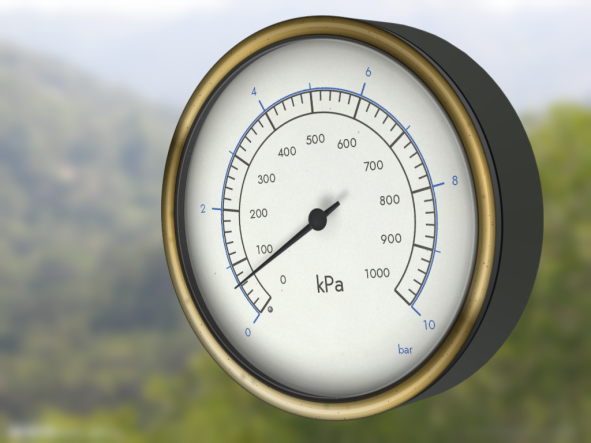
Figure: 60 kPa
